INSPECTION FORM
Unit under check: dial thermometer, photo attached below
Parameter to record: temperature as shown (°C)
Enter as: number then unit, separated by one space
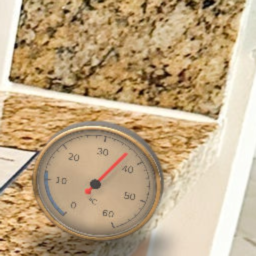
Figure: 36 °C
